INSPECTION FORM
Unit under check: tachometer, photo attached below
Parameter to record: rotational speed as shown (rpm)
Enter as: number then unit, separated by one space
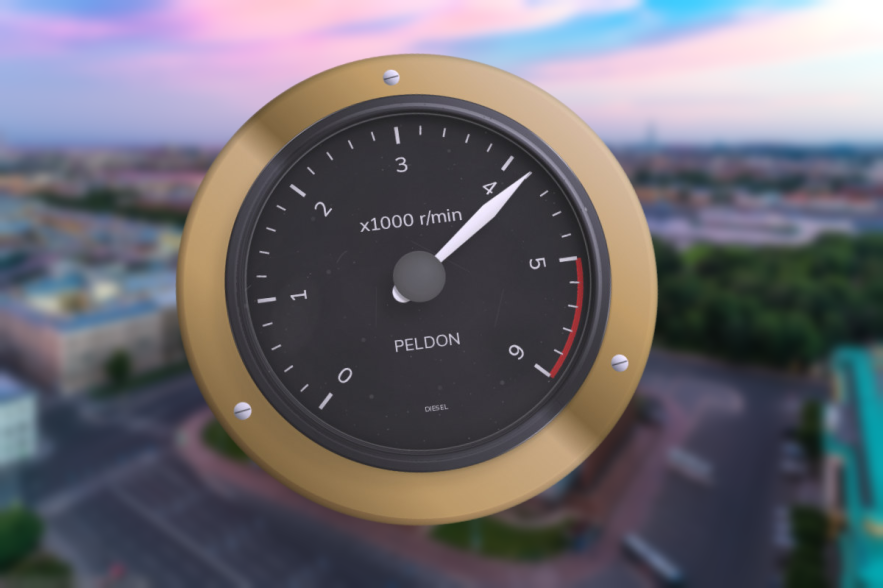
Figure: 4200 rpm
